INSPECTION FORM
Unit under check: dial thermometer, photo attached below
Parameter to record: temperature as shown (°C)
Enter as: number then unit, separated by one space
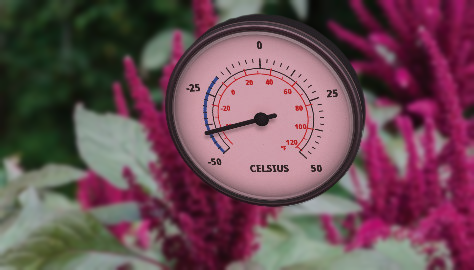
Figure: -40 °C
